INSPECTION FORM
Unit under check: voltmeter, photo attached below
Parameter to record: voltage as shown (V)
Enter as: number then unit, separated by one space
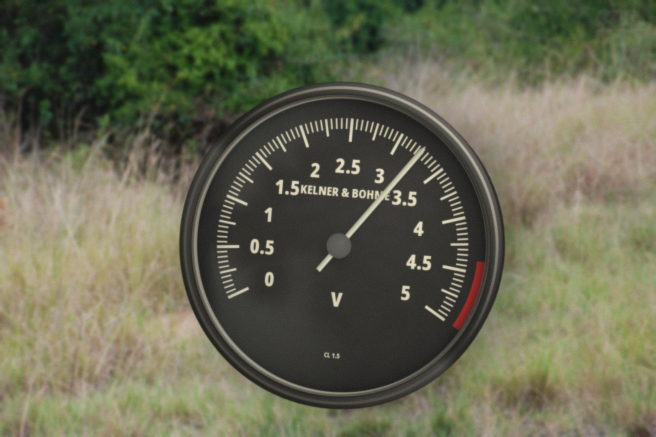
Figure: 3.25 V
